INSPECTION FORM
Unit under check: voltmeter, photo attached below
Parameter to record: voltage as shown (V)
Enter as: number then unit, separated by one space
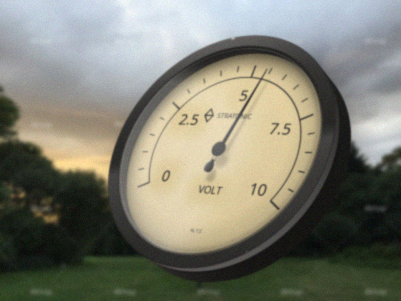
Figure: 5.5 V
